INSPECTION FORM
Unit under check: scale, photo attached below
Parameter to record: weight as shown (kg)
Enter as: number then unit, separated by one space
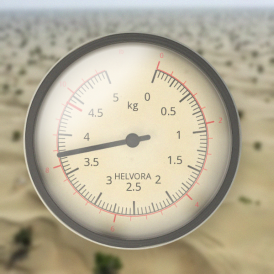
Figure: 3.75 kg
